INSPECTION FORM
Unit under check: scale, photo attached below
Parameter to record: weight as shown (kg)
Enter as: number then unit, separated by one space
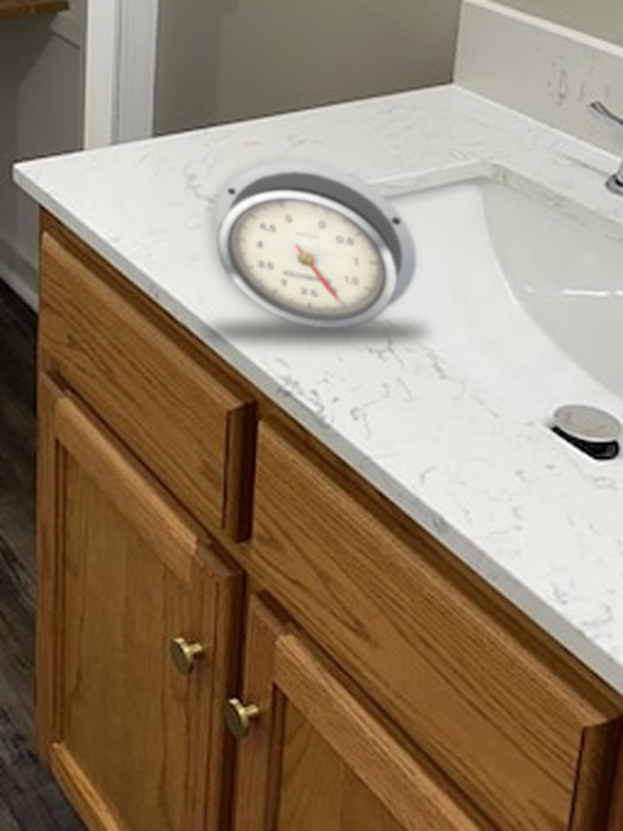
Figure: 2 kg
